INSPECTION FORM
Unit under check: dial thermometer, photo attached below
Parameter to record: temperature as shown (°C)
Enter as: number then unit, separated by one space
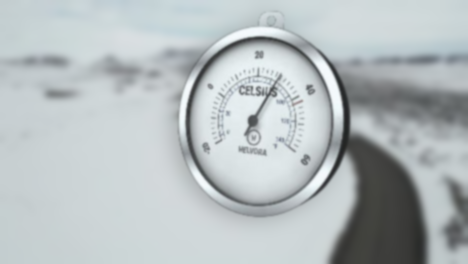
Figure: 30 °C
